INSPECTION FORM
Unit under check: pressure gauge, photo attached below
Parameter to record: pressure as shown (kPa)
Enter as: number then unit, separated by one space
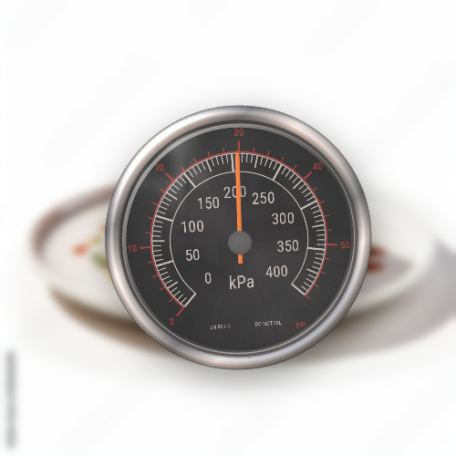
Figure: 205 kPa
